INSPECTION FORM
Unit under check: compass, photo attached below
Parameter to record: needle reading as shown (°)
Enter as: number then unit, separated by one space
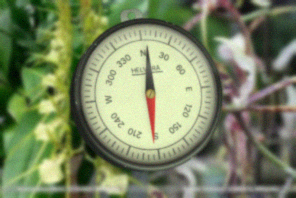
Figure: 185 °
